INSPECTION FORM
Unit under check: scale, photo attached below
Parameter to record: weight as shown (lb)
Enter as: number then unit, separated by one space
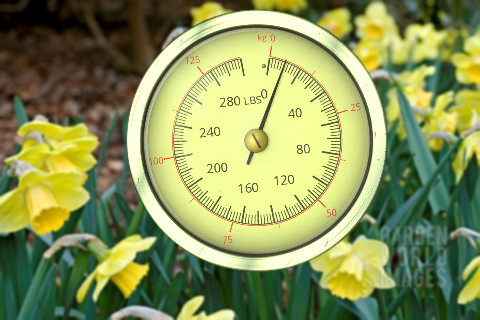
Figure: 10 lb
